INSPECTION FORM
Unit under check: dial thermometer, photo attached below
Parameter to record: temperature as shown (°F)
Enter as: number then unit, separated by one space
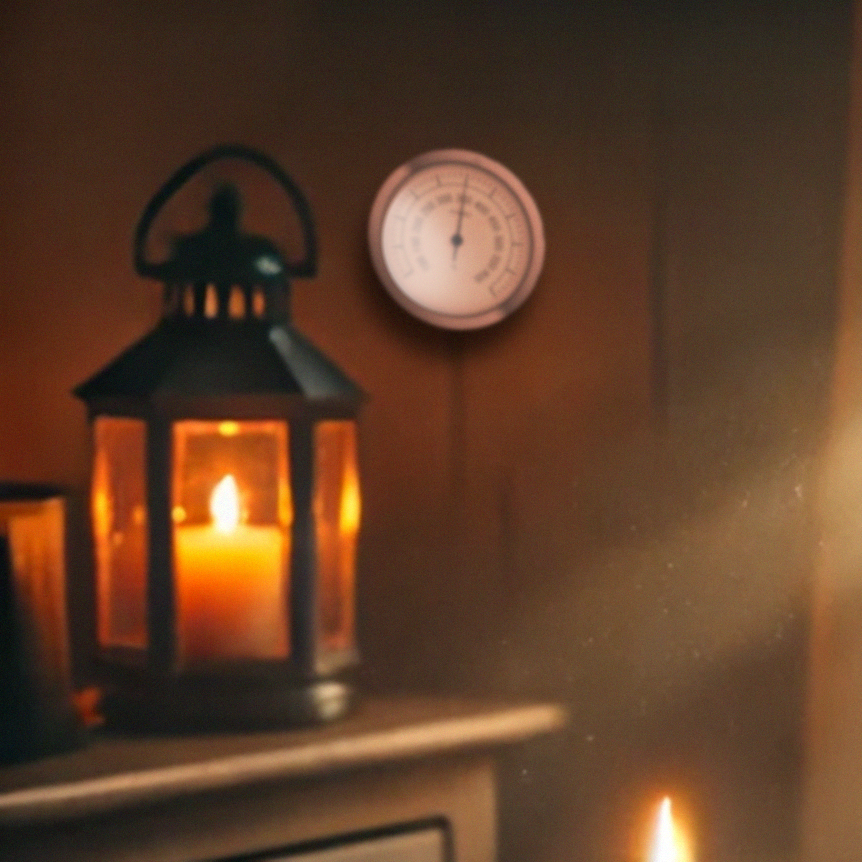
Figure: 350 °F
